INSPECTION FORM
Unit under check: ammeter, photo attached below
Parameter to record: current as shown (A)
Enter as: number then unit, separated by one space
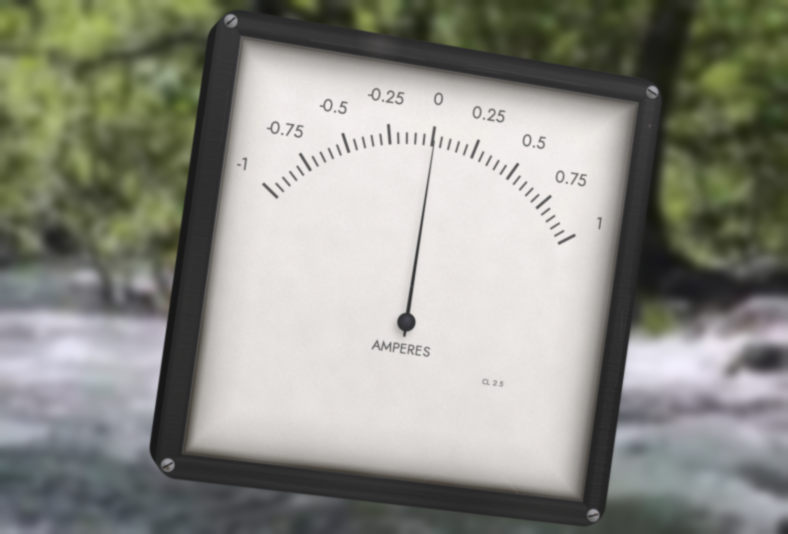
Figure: 0 A
